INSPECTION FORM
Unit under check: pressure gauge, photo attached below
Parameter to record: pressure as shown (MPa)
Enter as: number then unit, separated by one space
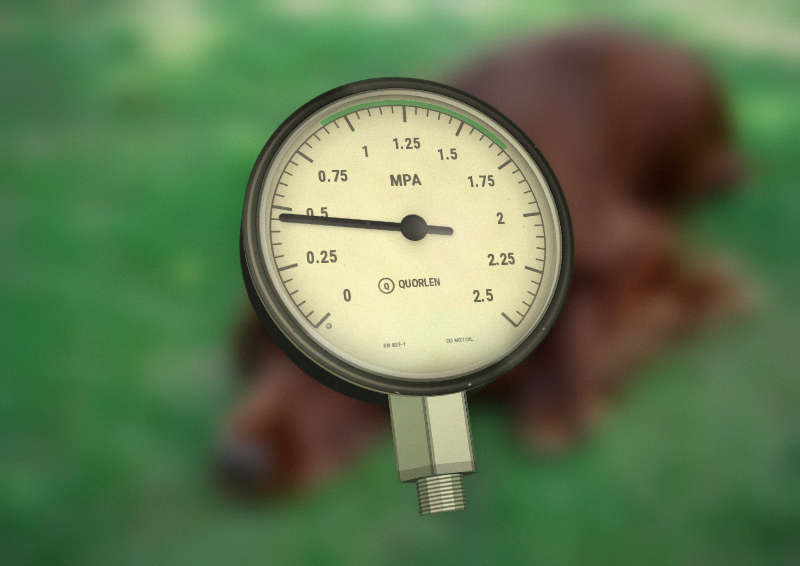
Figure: 0.45 MPa
